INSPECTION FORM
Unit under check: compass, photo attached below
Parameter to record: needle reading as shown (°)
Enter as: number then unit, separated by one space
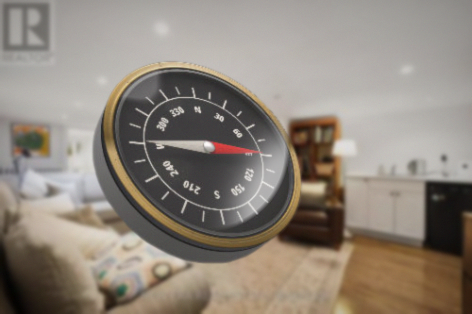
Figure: 90 °
